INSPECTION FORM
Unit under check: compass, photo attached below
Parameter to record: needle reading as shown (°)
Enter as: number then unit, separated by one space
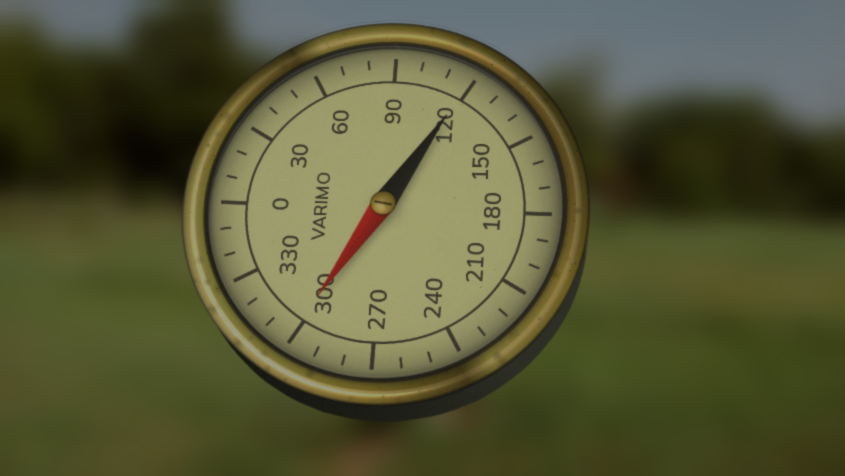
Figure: 300 °
